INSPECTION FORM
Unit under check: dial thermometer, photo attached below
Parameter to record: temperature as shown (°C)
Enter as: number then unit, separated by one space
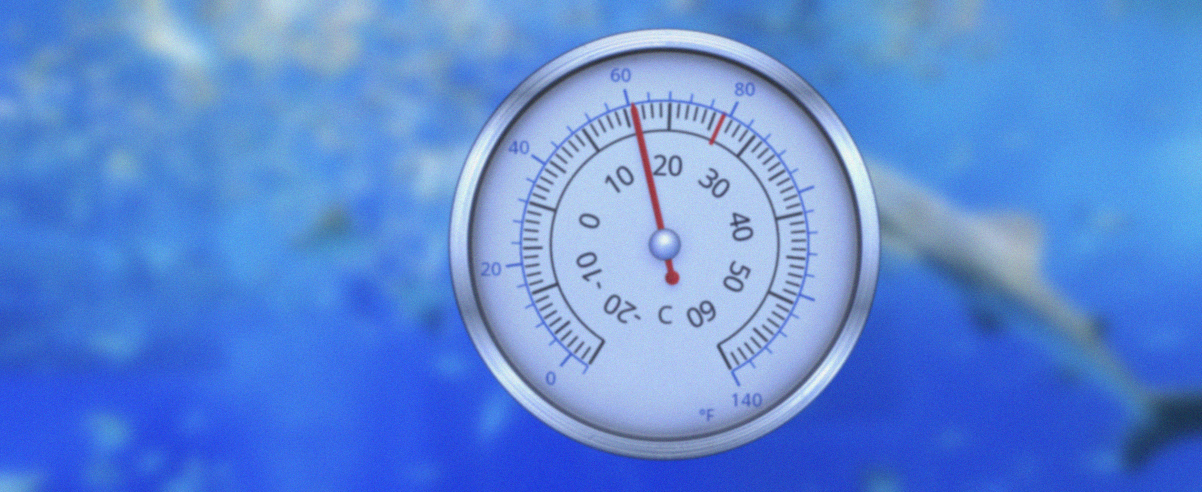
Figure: 16 °C
